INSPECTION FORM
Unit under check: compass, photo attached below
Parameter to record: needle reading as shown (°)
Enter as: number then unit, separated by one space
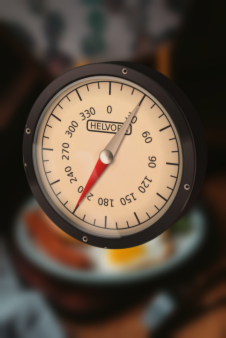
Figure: 210 °
